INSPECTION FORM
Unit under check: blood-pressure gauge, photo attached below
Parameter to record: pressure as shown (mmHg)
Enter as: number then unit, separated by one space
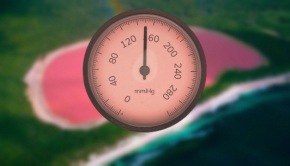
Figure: 150 mmHg
